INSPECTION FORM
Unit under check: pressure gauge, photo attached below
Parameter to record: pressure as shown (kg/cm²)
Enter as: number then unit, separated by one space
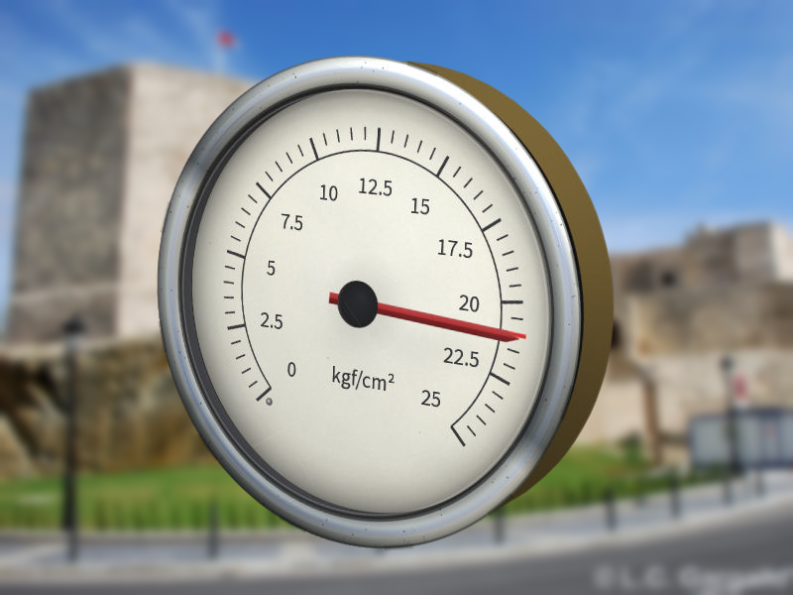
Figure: 21 kg/cm²
